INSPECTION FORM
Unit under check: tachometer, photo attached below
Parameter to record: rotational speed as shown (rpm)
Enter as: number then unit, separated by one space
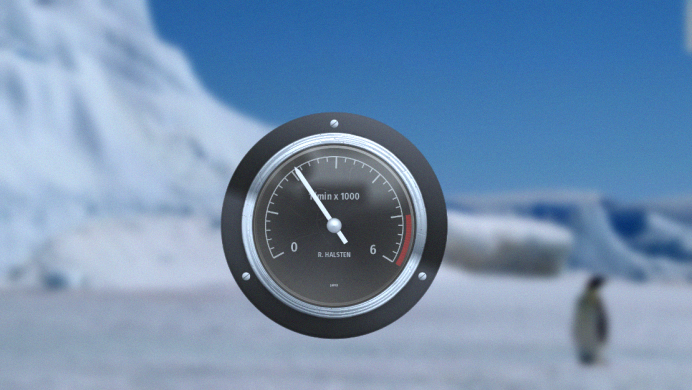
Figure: 2100 rpm
